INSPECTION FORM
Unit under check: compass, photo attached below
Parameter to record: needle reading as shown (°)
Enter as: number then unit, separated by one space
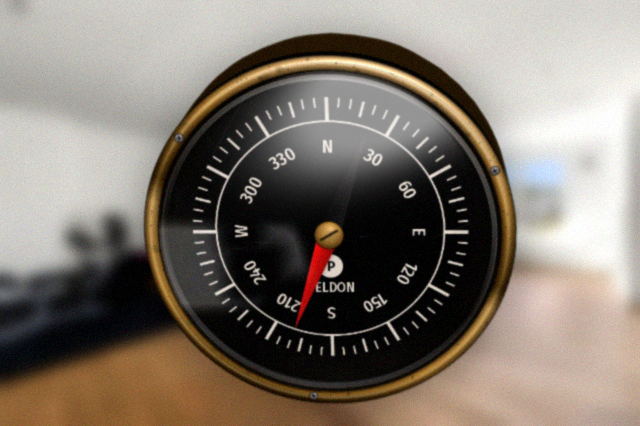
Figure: 200 °
